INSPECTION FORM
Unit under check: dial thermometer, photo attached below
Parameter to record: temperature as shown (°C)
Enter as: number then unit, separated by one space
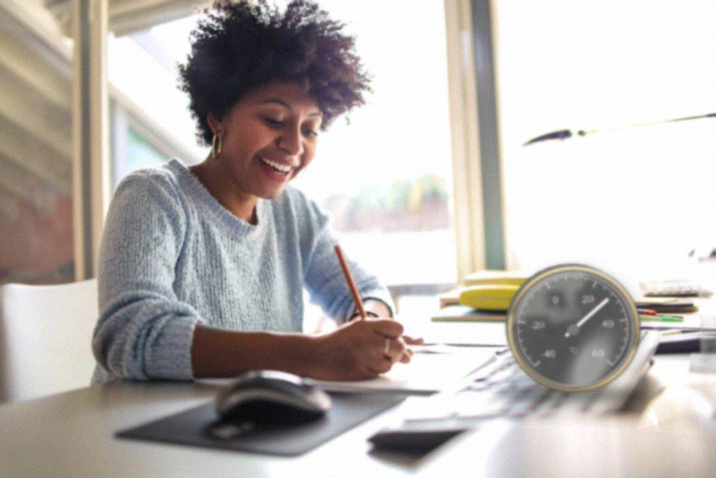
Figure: 28 °C
